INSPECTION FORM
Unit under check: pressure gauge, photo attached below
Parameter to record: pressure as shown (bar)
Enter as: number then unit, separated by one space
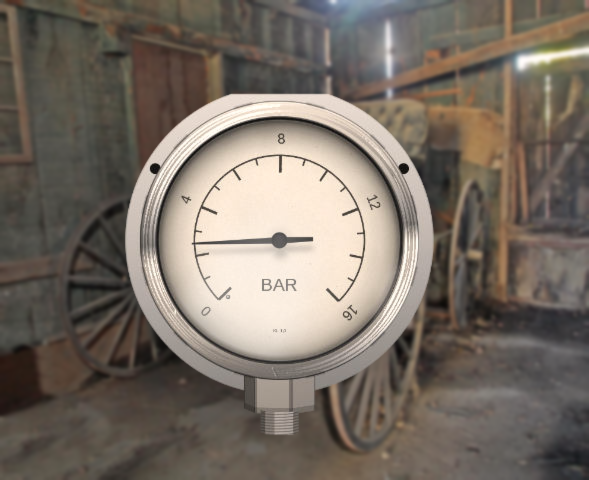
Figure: 2.5 bar
